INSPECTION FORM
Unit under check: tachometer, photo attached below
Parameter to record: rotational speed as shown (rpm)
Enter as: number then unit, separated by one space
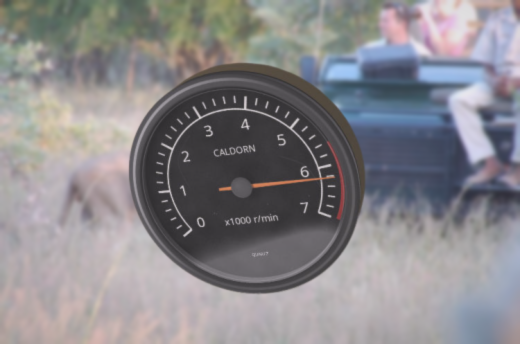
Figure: 6200 rpm
